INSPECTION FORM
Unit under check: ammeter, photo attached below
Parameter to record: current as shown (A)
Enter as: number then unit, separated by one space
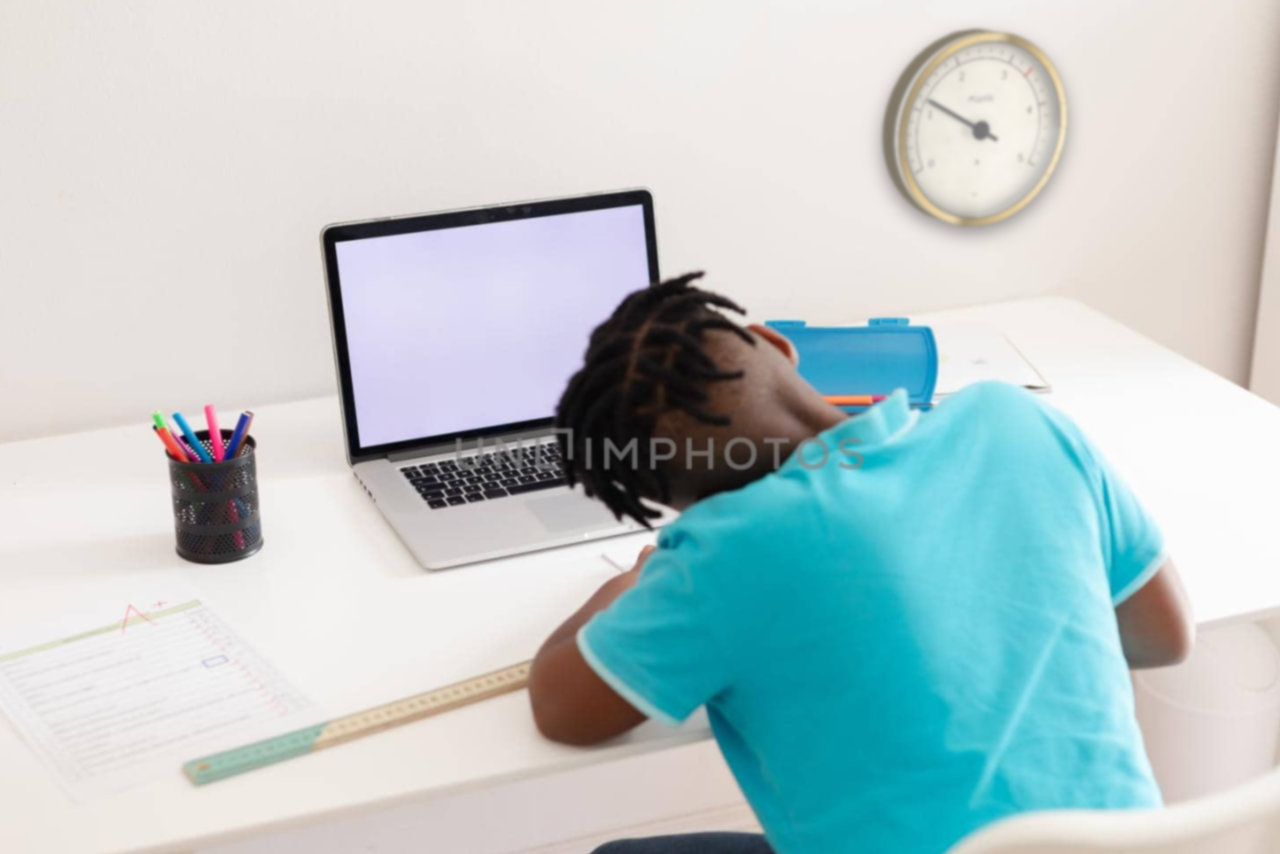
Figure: 1.2 A
